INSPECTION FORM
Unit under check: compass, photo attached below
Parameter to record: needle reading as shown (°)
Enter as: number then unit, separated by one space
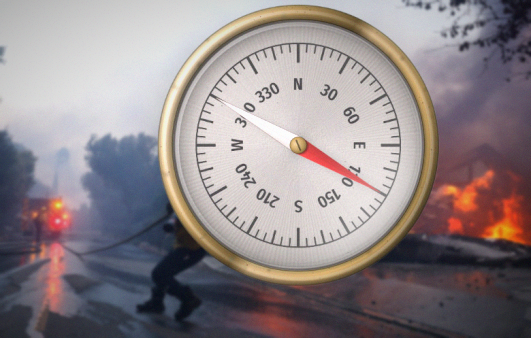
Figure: 120 °
